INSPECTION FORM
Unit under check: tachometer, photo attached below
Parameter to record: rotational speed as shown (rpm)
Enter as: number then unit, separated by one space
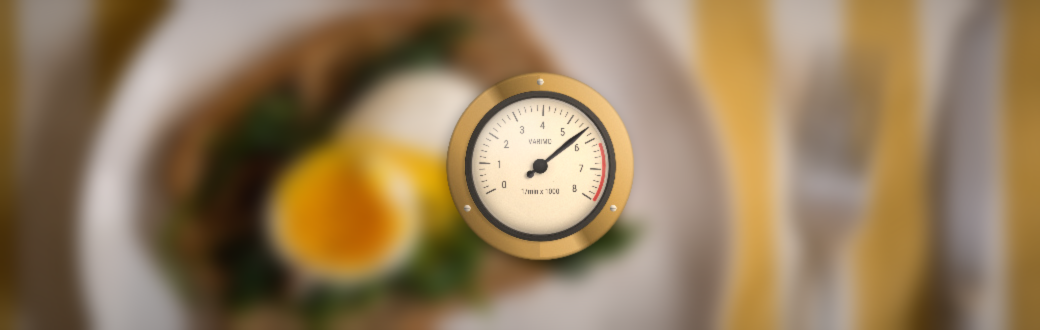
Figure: 5600 rpm
